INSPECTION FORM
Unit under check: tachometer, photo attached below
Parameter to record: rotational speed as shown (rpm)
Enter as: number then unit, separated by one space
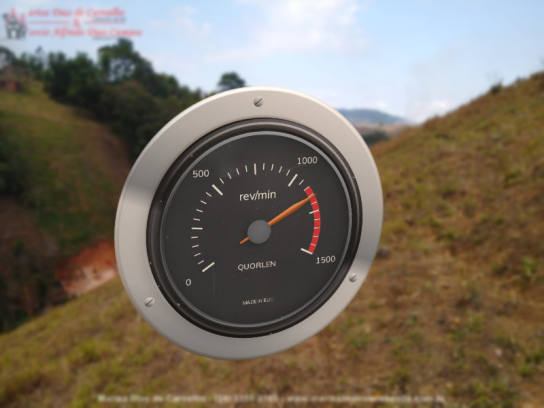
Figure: 1150 rpm
